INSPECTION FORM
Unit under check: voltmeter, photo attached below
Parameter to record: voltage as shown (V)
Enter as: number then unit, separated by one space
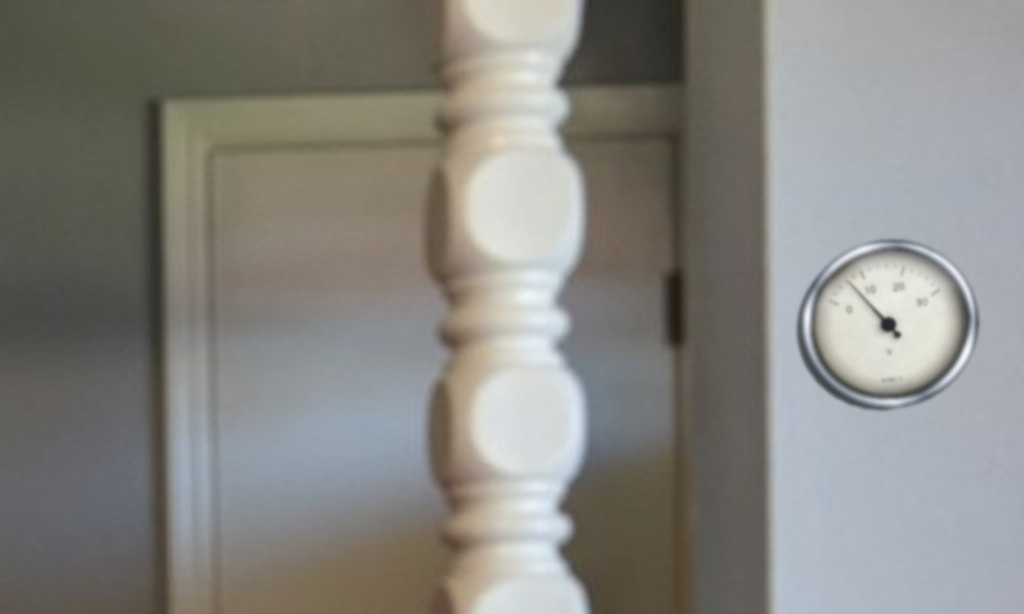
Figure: 6 V
